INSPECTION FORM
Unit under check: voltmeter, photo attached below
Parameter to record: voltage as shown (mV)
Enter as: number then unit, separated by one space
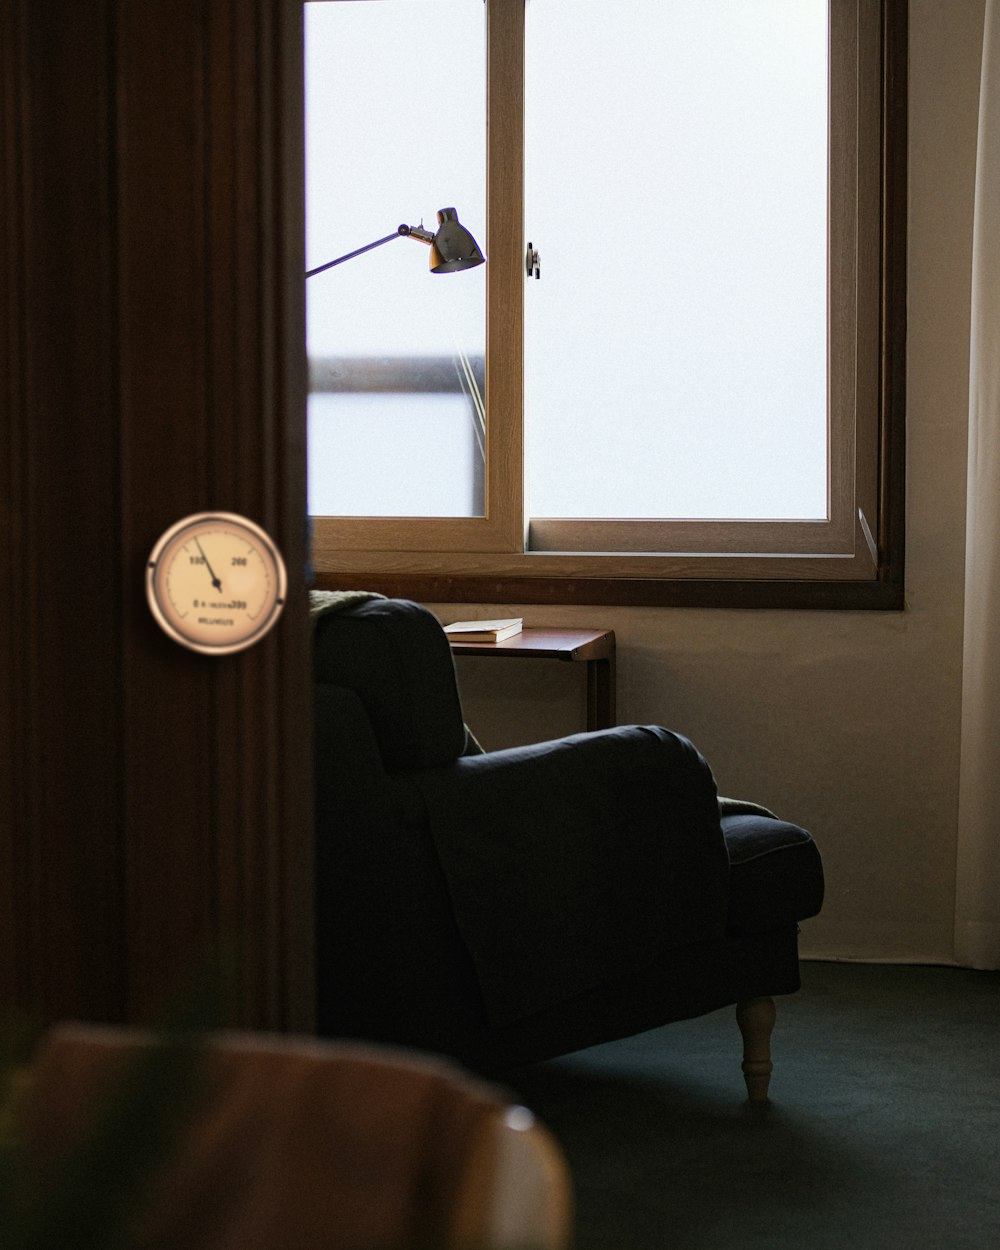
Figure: 120 mV
